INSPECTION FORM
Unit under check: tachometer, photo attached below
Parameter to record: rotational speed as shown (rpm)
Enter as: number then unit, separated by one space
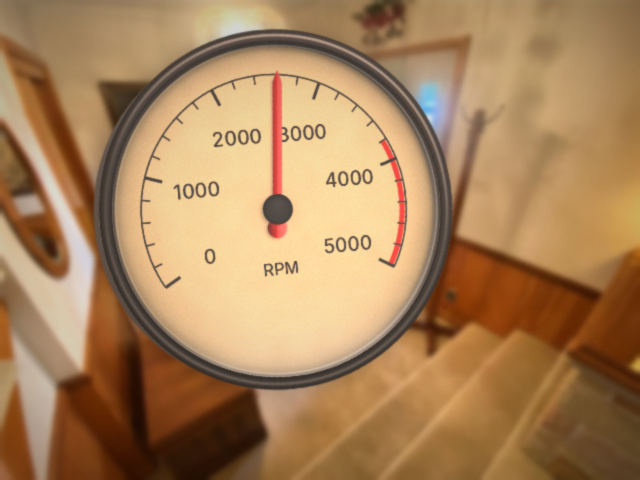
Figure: 2600 rpm
